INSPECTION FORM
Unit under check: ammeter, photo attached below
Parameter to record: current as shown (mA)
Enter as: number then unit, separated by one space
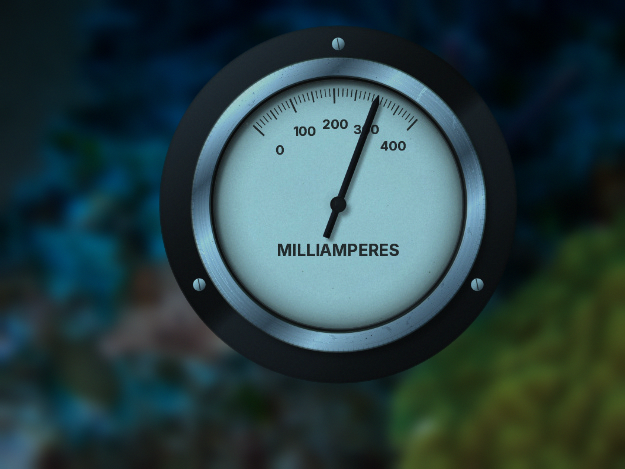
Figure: 300 mA
